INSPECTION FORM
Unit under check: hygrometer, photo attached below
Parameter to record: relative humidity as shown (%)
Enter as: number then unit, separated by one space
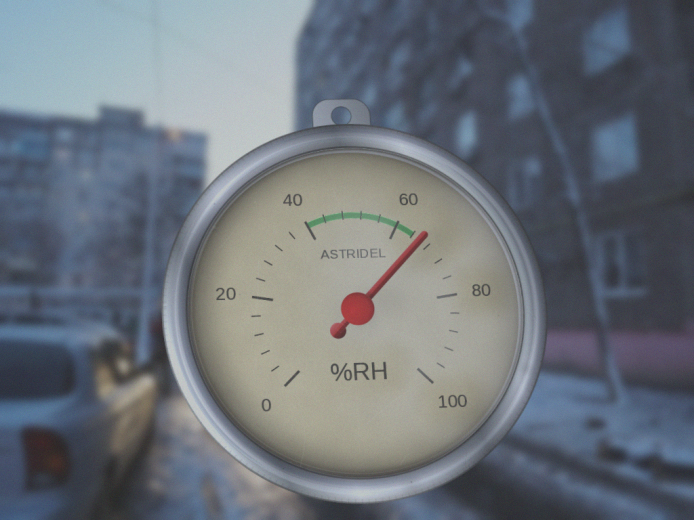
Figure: 66 %
